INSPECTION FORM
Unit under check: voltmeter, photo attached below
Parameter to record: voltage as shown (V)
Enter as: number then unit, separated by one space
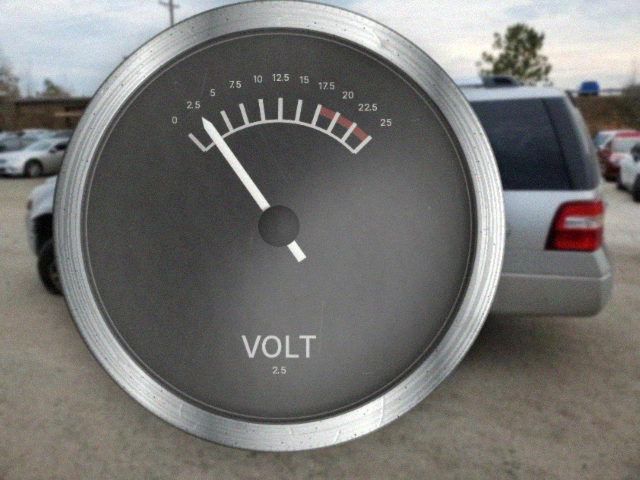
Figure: 2.5 V
